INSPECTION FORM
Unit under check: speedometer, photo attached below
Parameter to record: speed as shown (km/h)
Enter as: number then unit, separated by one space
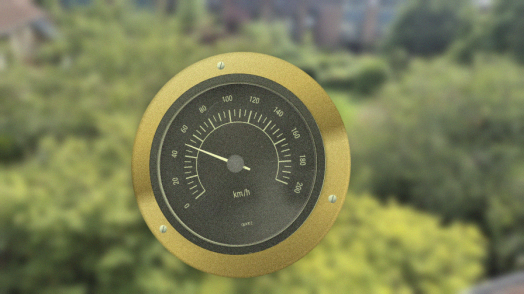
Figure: 50 km/h
